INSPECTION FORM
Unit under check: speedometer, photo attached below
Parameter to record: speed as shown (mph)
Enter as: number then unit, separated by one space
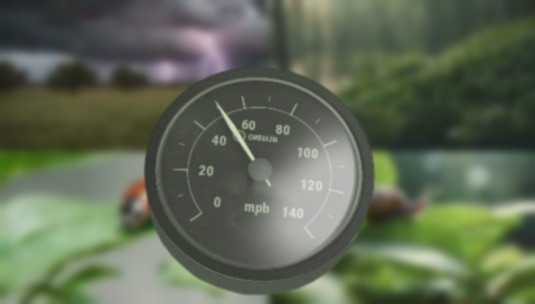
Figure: 50 mph
